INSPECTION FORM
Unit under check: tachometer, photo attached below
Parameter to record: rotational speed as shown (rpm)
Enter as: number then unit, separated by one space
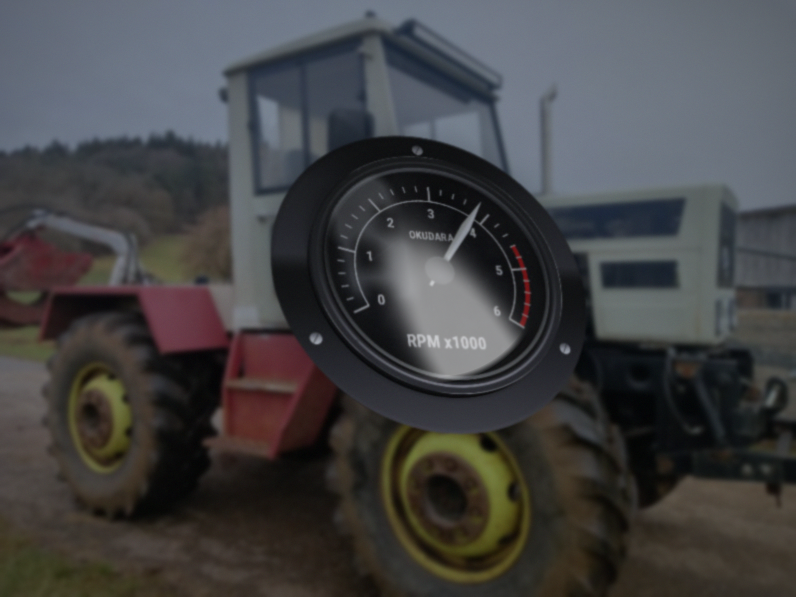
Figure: 3800 rpm
